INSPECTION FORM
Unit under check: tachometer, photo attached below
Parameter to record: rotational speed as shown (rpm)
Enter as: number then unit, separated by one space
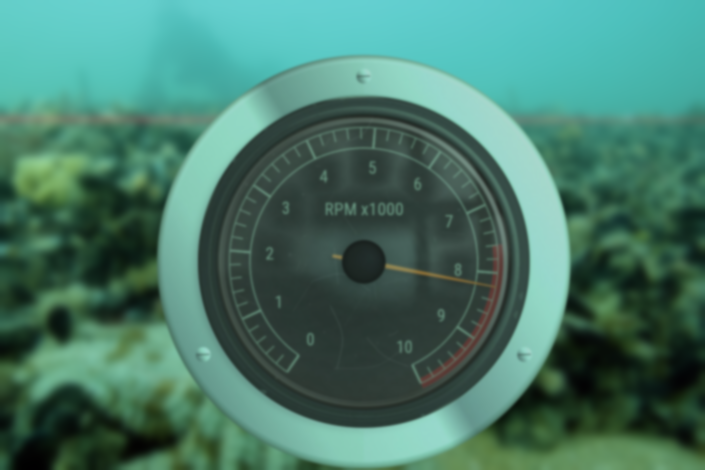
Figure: 8200 rpm
